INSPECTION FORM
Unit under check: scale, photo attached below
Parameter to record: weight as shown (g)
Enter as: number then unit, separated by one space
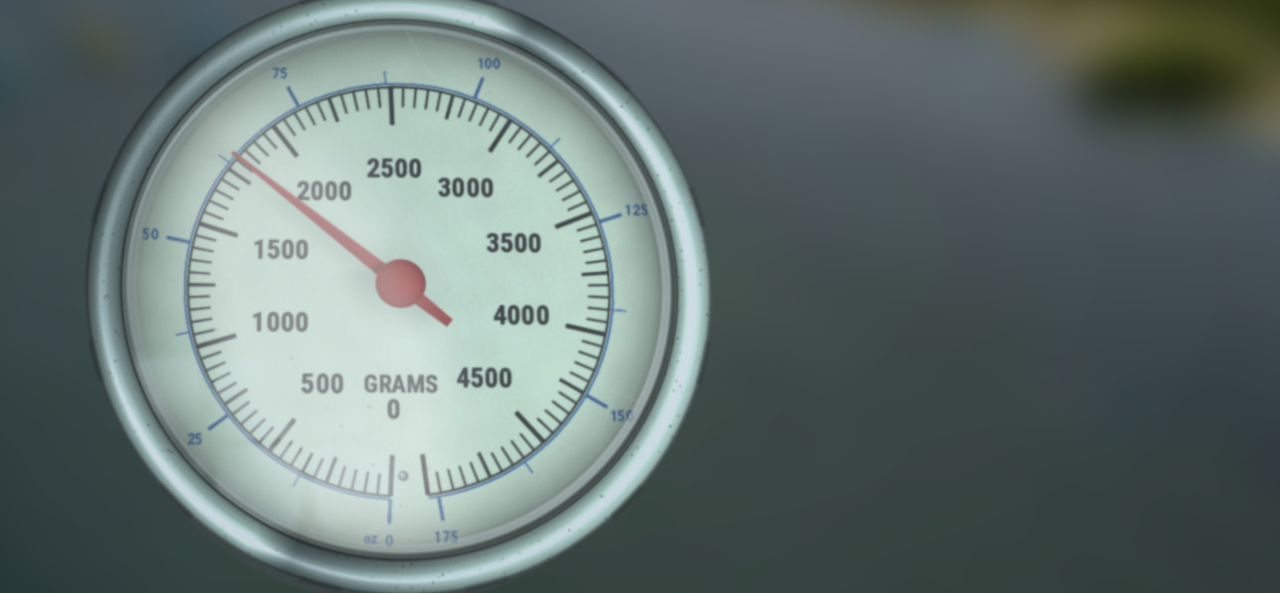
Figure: 1800 g
